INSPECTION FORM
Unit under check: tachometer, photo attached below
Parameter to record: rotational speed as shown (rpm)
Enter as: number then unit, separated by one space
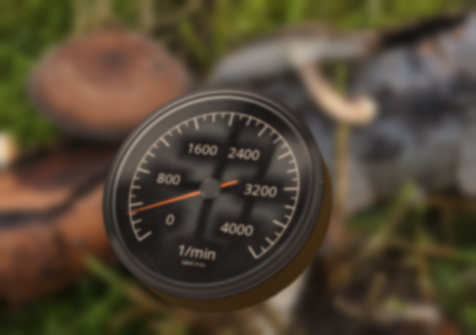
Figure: 300 rpm
